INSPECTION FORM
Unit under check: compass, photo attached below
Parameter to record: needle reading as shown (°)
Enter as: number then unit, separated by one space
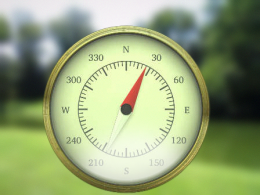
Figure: 25 °
